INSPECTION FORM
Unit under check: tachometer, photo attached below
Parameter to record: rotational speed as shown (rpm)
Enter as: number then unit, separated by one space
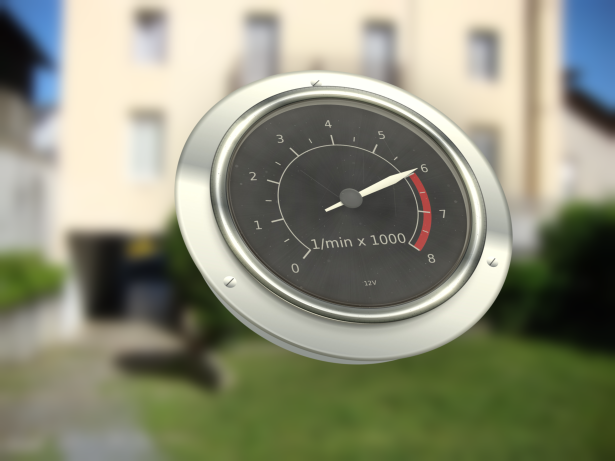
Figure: 6000 rpm
